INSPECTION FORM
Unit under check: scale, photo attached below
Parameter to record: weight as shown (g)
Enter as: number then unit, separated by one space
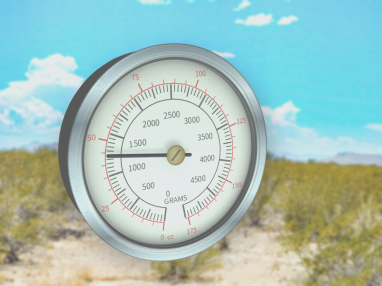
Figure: 1250 g
